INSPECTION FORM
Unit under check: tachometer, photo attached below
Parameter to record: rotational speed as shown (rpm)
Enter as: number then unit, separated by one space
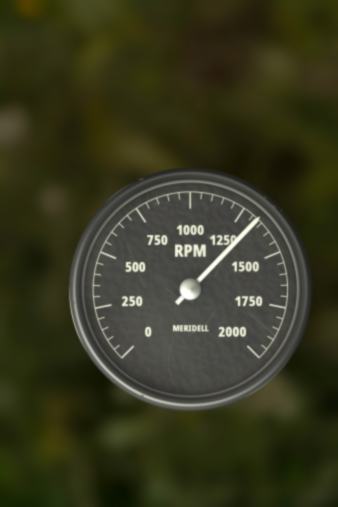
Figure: 1325 rpm
